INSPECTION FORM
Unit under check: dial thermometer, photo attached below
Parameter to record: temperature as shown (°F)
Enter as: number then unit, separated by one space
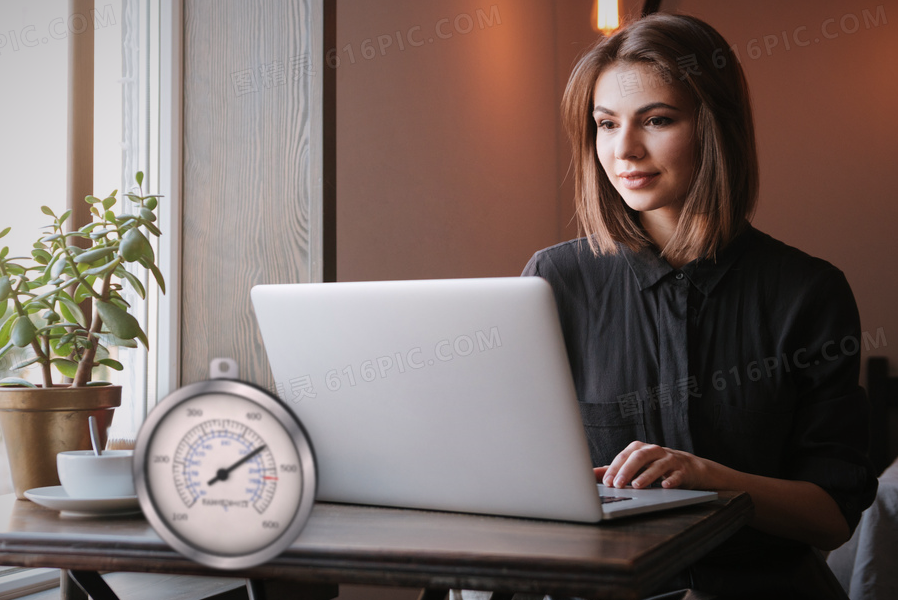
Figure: 450 °F
